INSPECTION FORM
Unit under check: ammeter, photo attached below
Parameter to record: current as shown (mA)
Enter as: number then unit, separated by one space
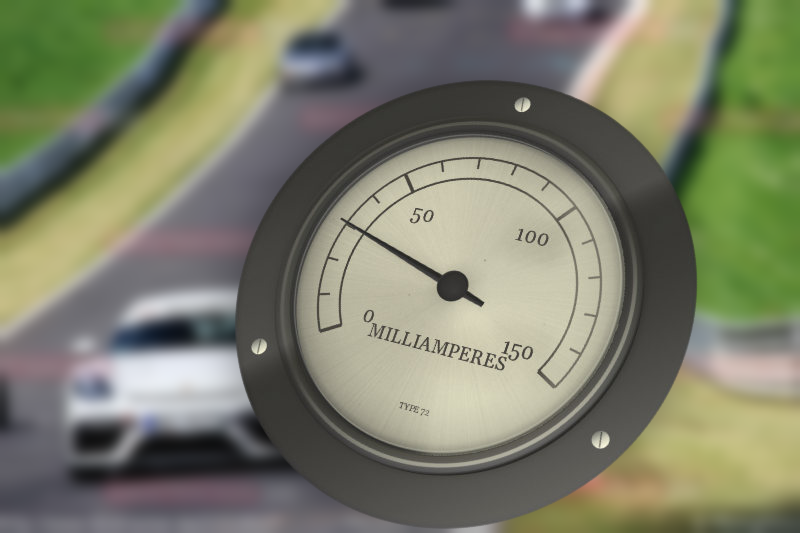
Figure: 30 mA
